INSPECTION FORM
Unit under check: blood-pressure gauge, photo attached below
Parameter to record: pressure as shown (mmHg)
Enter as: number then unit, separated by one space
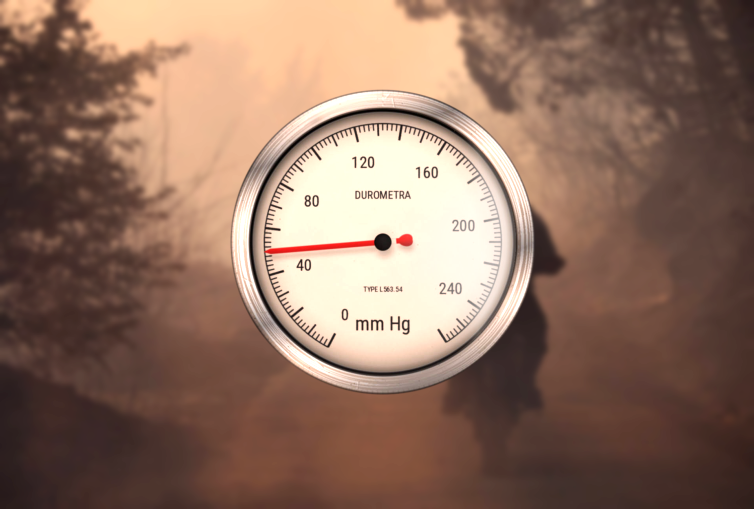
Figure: 50 mmHg
